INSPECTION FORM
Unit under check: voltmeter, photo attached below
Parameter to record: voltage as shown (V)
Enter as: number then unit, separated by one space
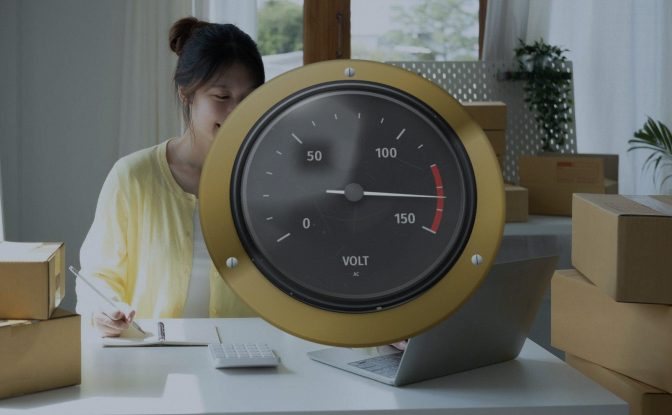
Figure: 135 V
